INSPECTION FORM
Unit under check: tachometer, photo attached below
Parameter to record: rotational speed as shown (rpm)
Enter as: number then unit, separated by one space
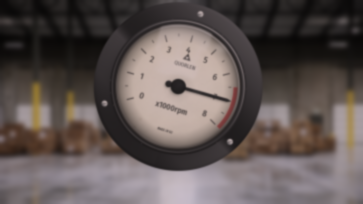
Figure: 7000 rpm
